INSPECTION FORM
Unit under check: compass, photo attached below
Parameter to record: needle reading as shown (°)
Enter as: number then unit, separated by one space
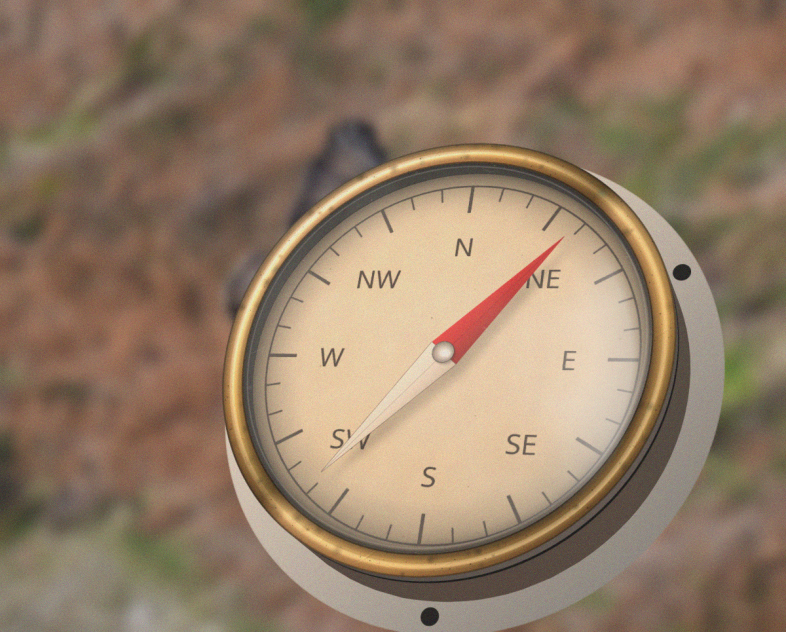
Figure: 40 °
